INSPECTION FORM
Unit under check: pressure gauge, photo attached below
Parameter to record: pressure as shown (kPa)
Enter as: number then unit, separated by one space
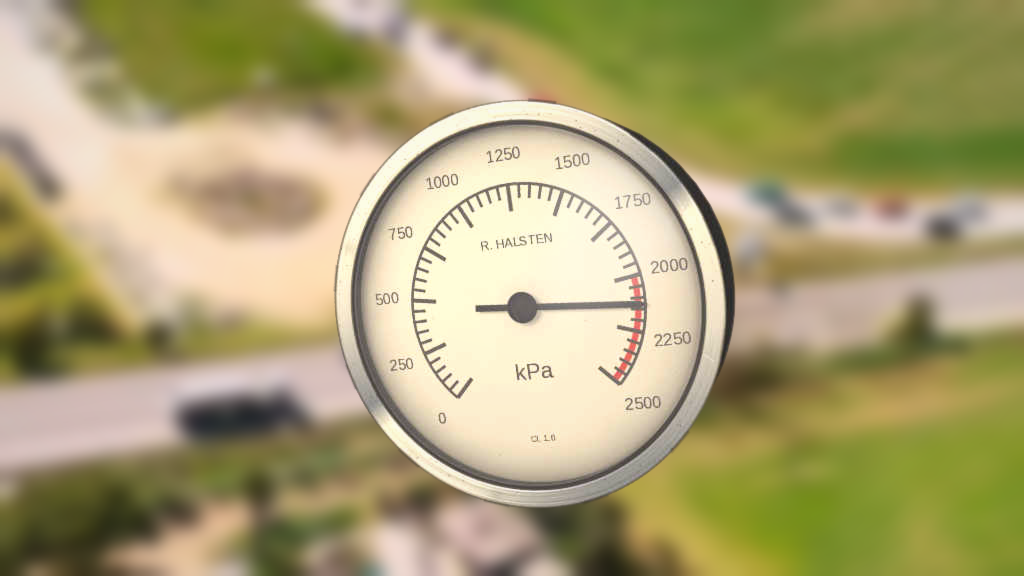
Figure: 2125 kPa
